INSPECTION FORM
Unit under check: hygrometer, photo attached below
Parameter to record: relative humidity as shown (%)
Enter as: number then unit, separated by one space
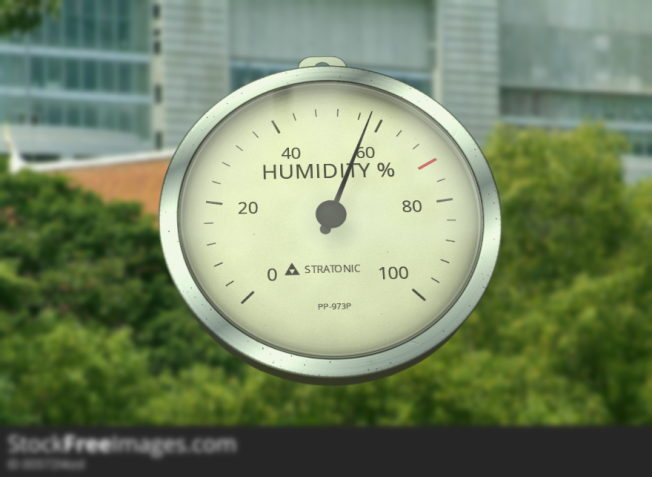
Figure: 58 %
